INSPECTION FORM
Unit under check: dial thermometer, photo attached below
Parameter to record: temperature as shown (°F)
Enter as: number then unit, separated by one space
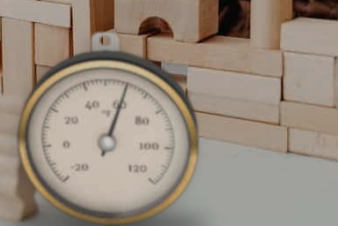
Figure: 60 °F
